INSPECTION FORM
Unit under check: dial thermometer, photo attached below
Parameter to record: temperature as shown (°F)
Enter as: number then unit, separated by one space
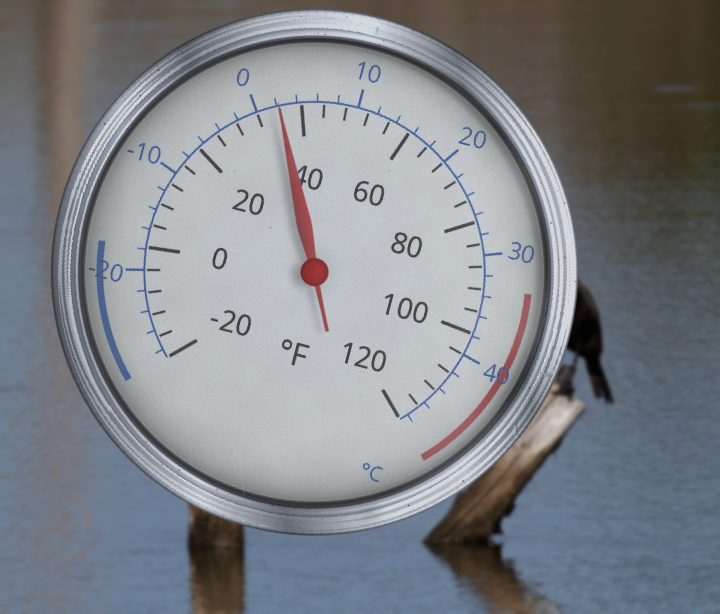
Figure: 36 °F
